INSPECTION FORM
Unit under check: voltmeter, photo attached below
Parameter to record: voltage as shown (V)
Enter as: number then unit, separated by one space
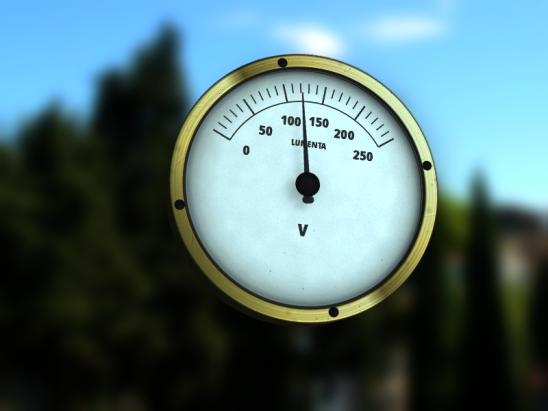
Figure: 120 V
